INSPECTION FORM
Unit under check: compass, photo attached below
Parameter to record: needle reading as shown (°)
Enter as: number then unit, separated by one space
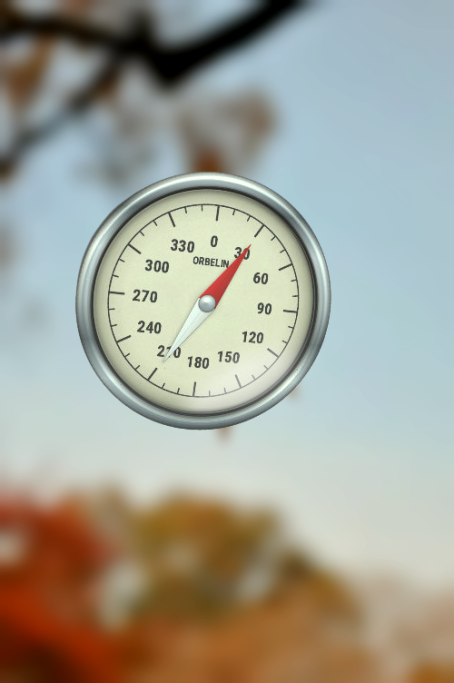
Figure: 30 °
